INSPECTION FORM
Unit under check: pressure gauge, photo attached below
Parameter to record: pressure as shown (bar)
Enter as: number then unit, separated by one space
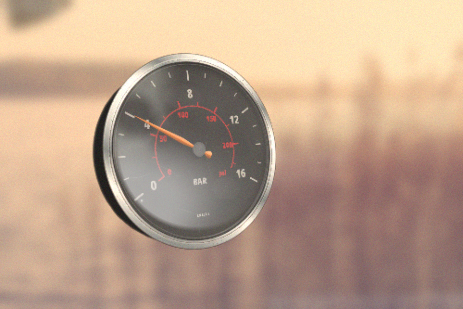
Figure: 4 bar
